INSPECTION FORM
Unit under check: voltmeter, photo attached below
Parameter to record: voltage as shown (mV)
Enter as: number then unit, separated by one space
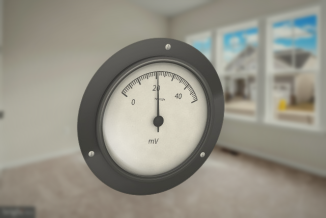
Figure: 20 mV
